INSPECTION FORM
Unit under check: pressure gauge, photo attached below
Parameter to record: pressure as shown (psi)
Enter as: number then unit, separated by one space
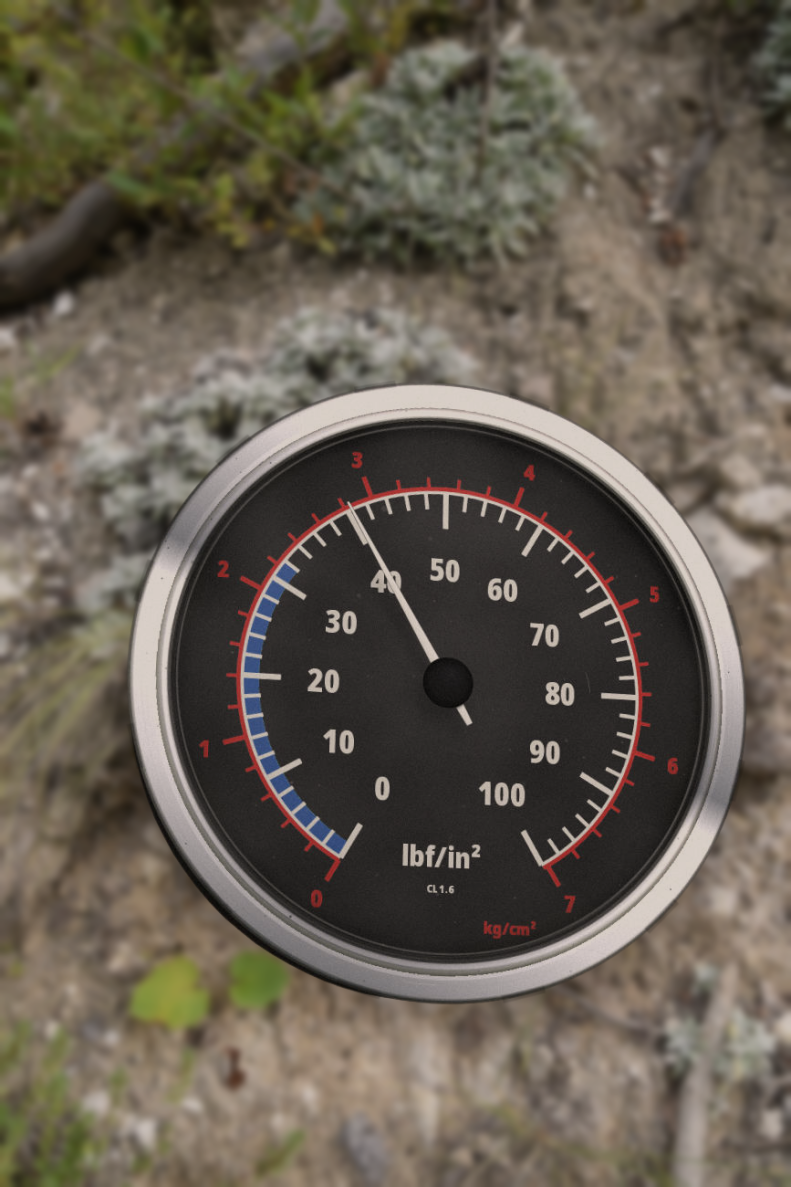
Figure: 40 psi
